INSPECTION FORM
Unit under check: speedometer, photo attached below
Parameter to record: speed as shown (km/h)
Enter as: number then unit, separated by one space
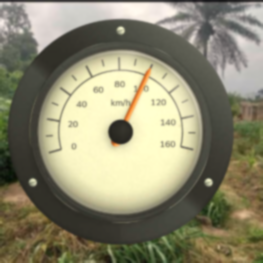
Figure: 100 km/h
